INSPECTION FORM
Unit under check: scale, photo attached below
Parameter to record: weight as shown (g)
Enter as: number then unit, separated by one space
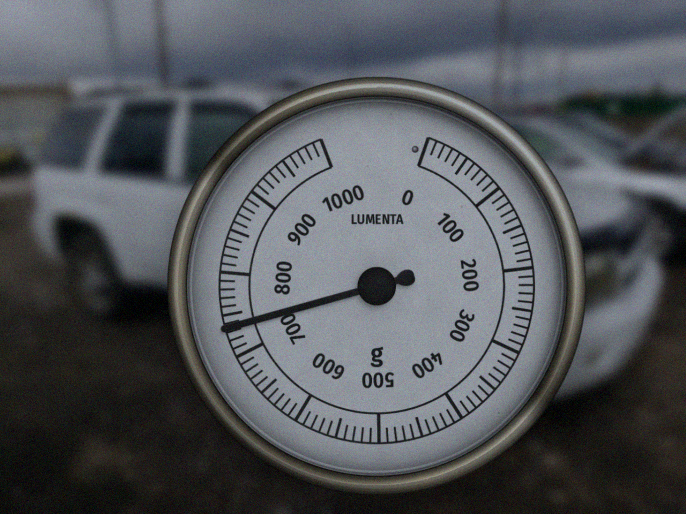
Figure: 735 g
